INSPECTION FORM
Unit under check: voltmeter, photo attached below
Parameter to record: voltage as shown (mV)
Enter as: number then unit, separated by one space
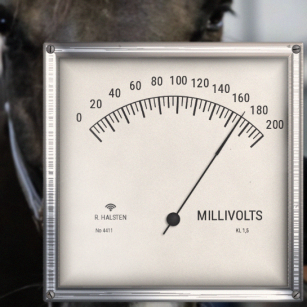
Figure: 170 mV
